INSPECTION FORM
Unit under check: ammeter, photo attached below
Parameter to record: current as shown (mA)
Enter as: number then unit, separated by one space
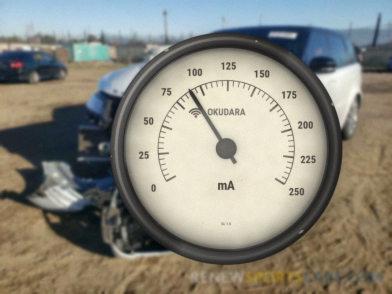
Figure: 90 mA
